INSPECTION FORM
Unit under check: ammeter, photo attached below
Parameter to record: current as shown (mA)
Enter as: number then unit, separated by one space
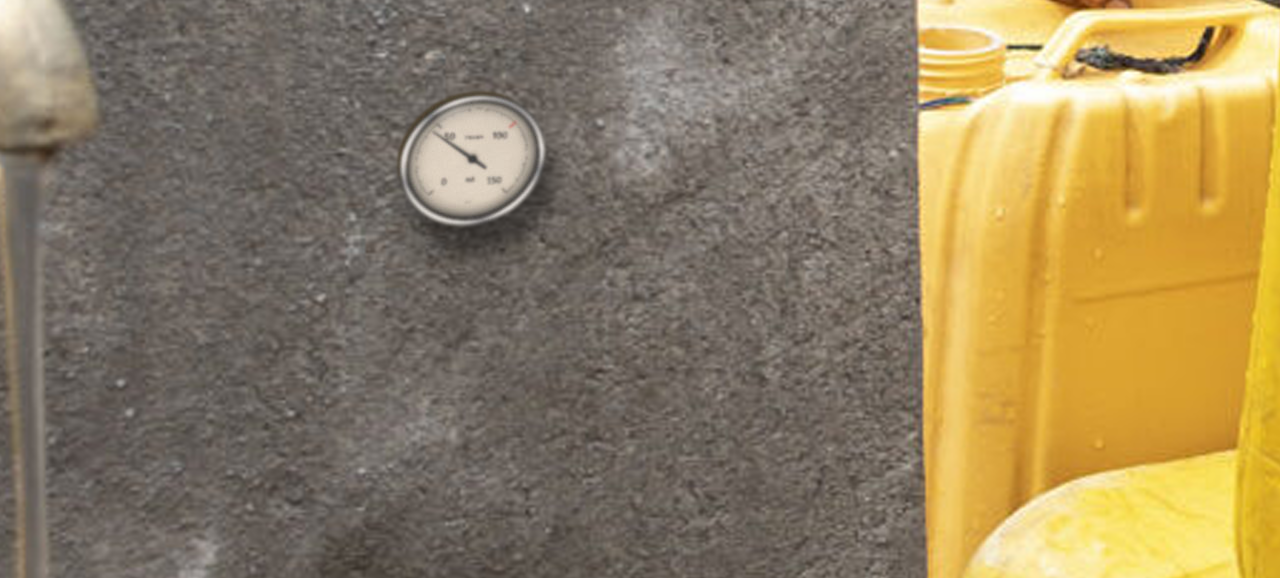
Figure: 45 mA
